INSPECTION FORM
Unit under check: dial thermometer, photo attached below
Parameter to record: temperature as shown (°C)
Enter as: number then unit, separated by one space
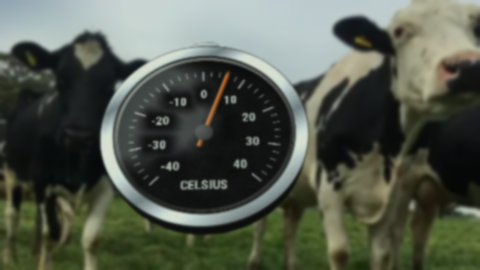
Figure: 6 °C
